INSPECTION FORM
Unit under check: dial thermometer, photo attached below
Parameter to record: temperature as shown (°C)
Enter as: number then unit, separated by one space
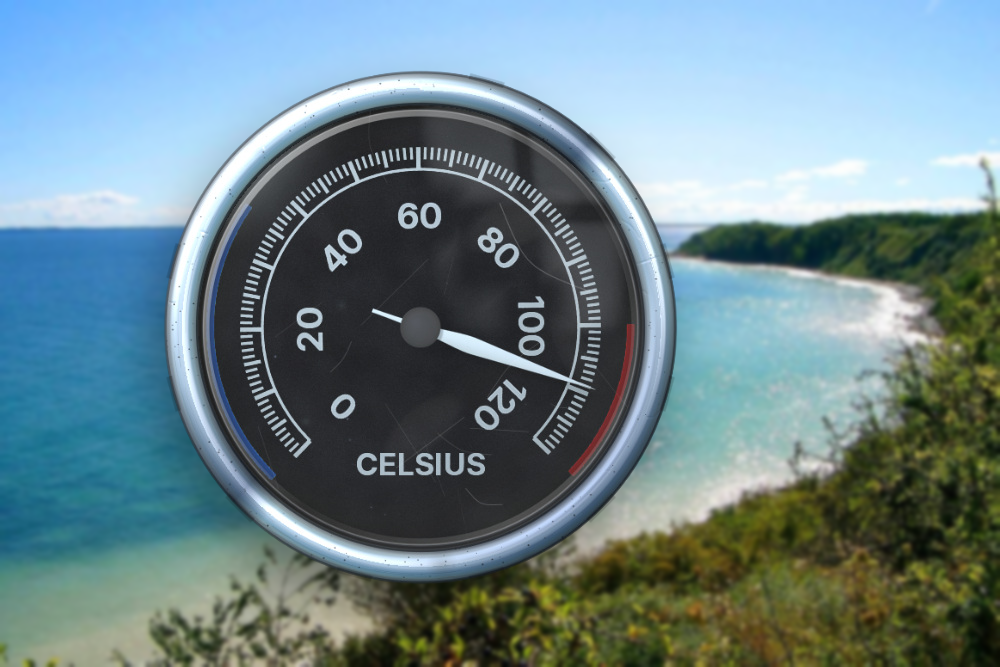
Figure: 109 °C
